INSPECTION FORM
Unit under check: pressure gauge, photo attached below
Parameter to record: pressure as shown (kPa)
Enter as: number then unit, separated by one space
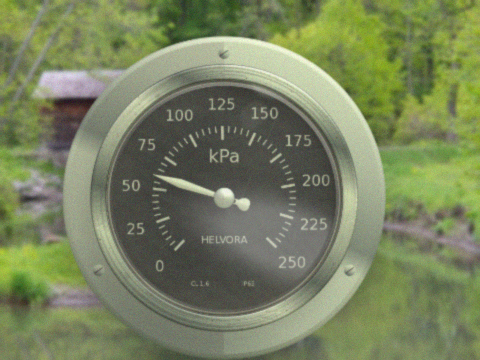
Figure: 60 kPa
